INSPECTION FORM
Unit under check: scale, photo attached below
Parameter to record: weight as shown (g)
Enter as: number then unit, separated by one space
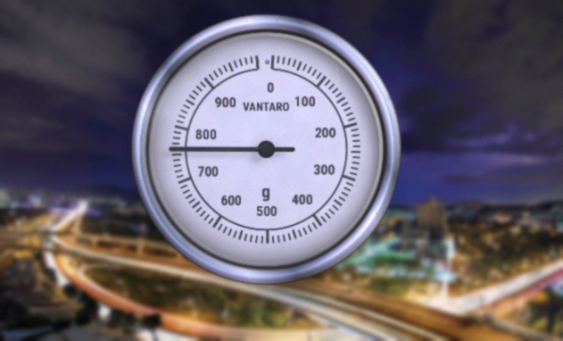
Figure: 760 g
